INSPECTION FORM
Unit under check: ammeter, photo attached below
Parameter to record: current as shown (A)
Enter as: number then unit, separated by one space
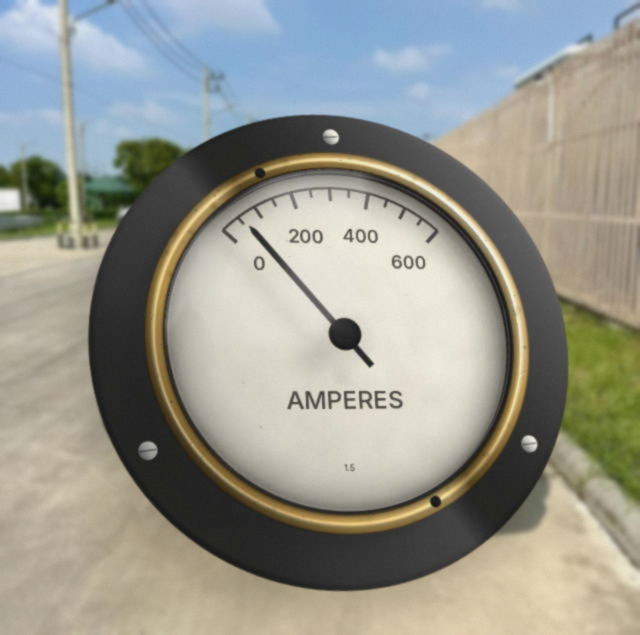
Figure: 50 A
